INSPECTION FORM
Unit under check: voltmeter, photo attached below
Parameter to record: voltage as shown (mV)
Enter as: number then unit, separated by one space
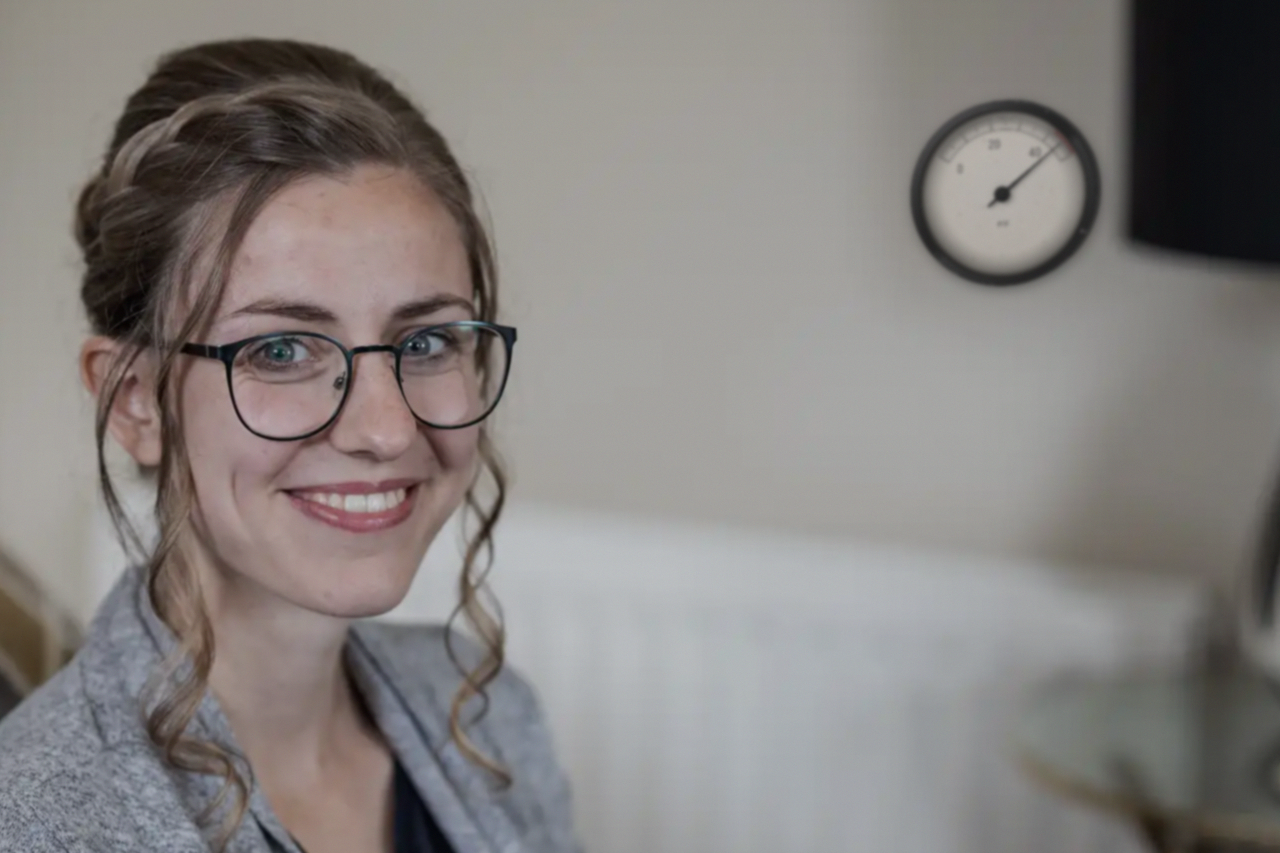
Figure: 45 mV
